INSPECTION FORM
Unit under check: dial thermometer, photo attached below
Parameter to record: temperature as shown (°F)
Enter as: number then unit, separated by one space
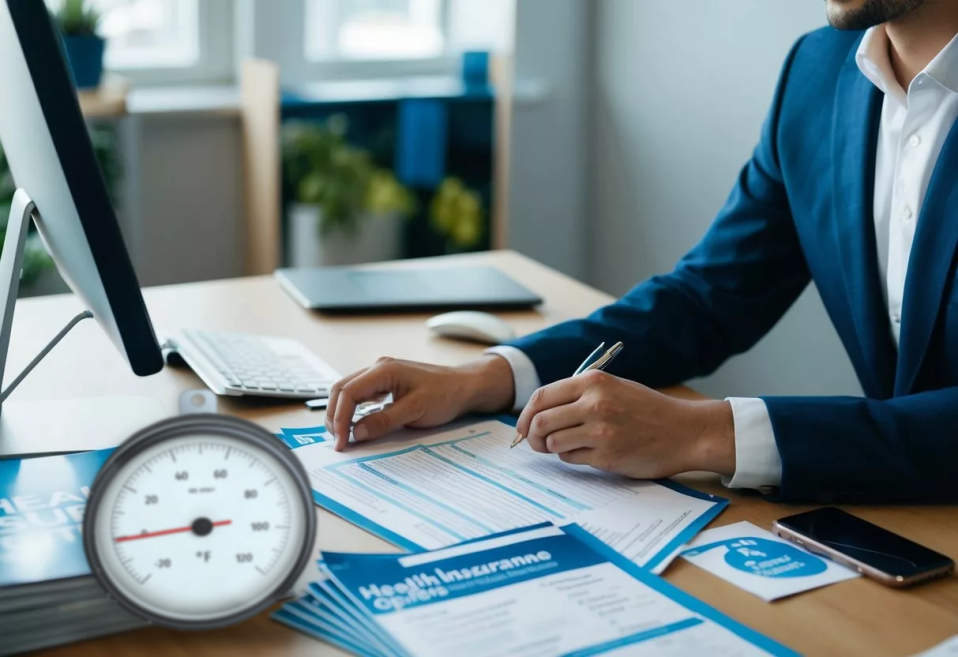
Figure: 0 °F
